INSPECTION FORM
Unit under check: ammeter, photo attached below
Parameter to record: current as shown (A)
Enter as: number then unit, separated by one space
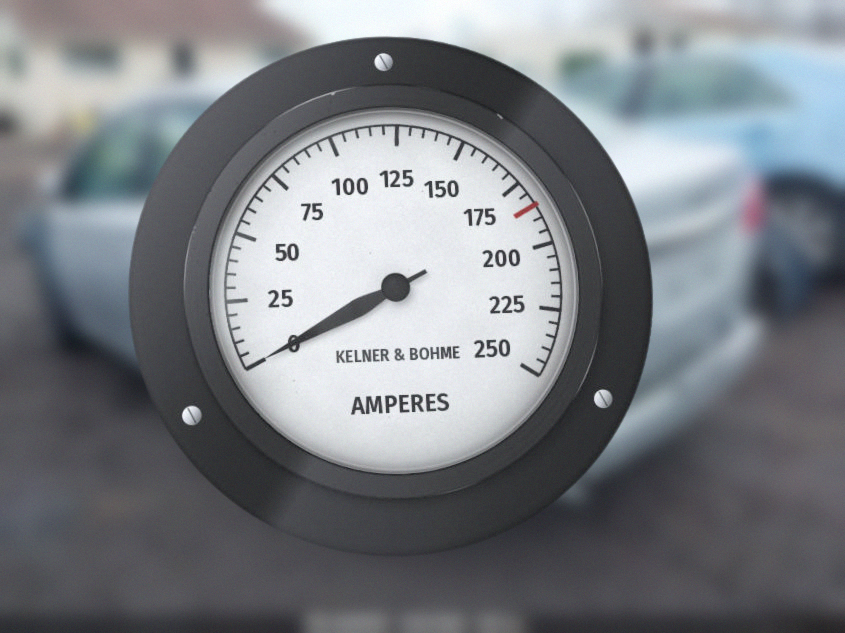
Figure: 0 A
